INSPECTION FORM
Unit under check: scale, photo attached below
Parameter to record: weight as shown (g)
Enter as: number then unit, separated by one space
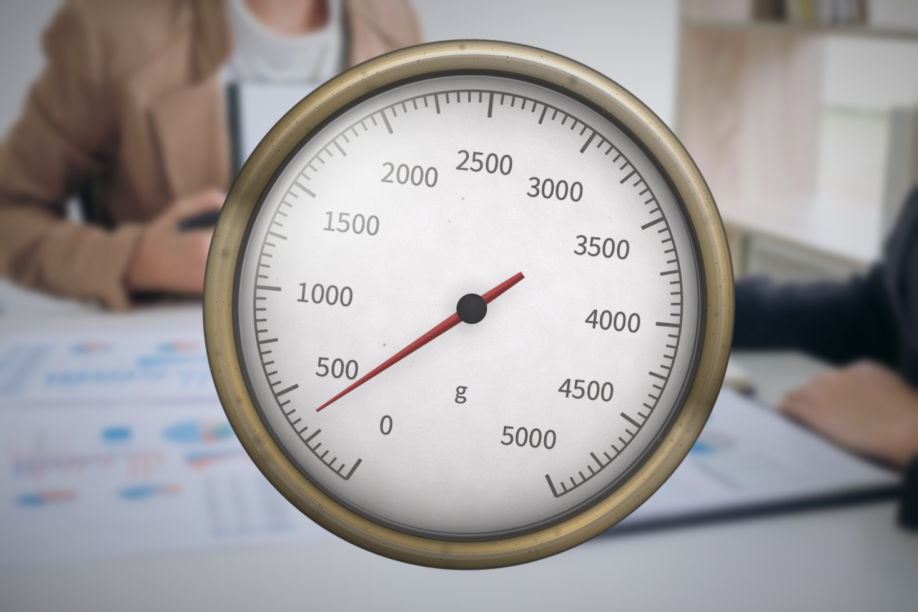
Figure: 350 g
